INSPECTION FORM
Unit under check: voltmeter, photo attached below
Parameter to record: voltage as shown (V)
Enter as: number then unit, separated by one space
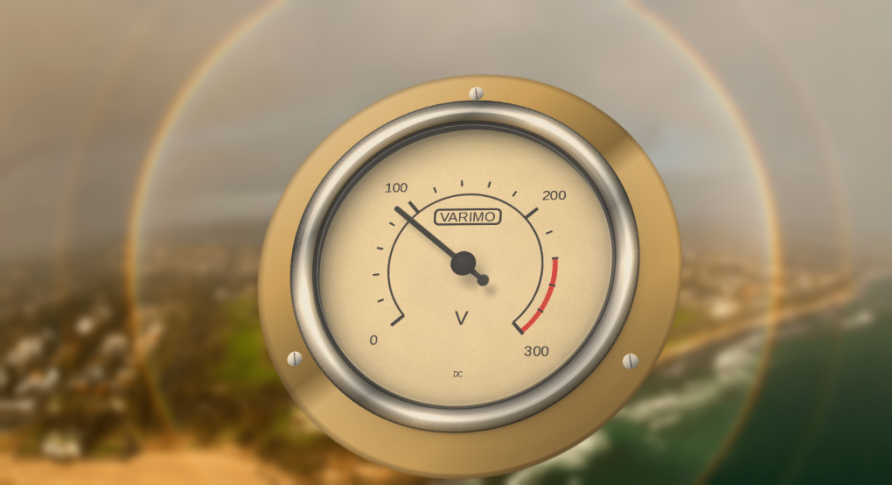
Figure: 90 V
